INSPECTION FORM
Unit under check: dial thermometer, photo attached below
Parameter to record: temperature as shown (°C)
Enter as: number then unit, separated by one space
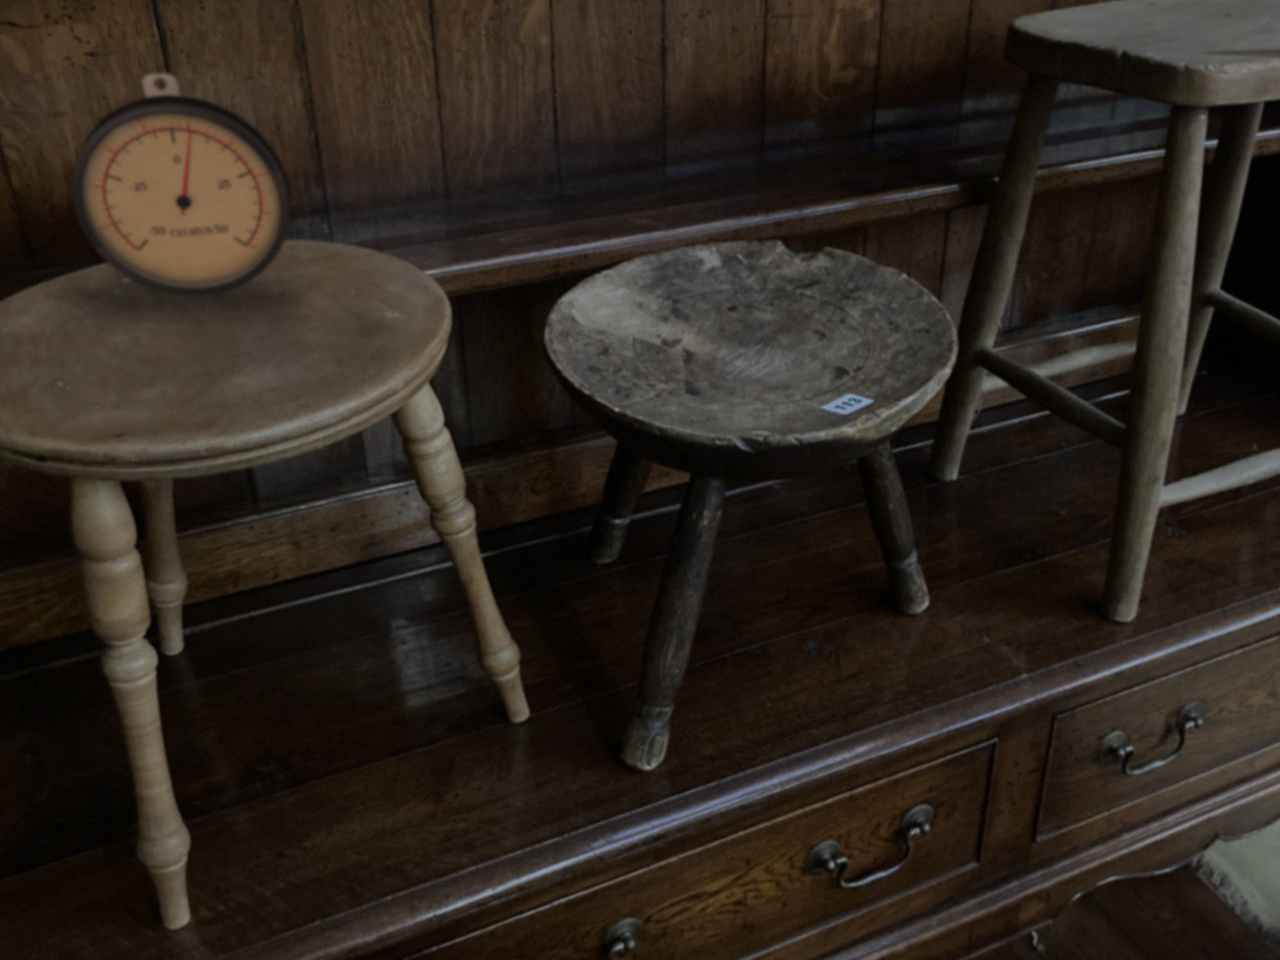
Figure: 5 °C
